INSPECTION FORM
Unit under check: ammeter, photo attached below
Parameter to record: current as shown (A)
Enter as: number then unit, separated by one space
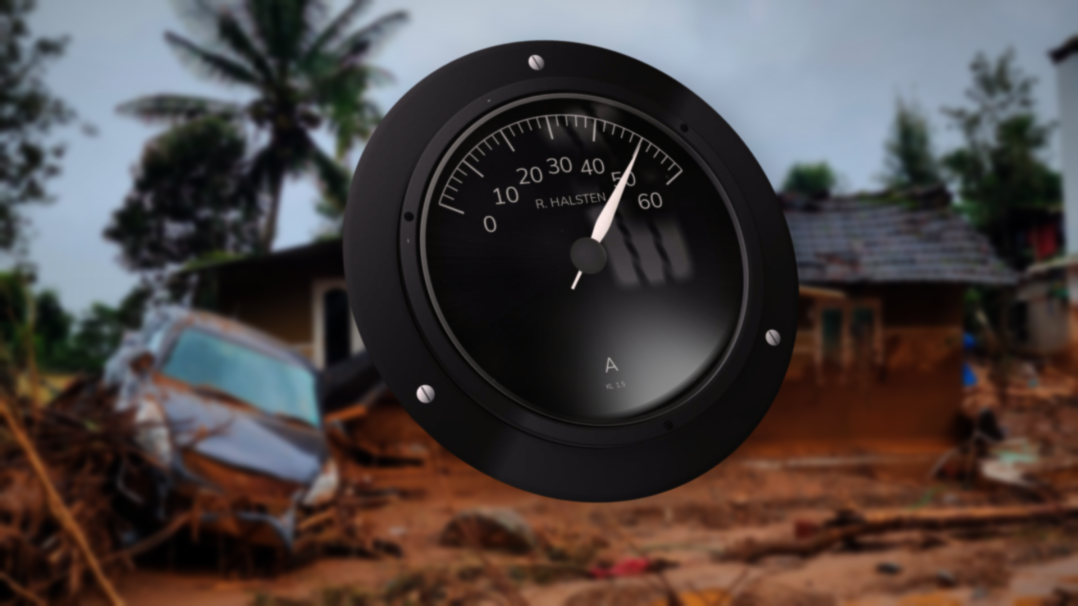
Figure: 50 A
